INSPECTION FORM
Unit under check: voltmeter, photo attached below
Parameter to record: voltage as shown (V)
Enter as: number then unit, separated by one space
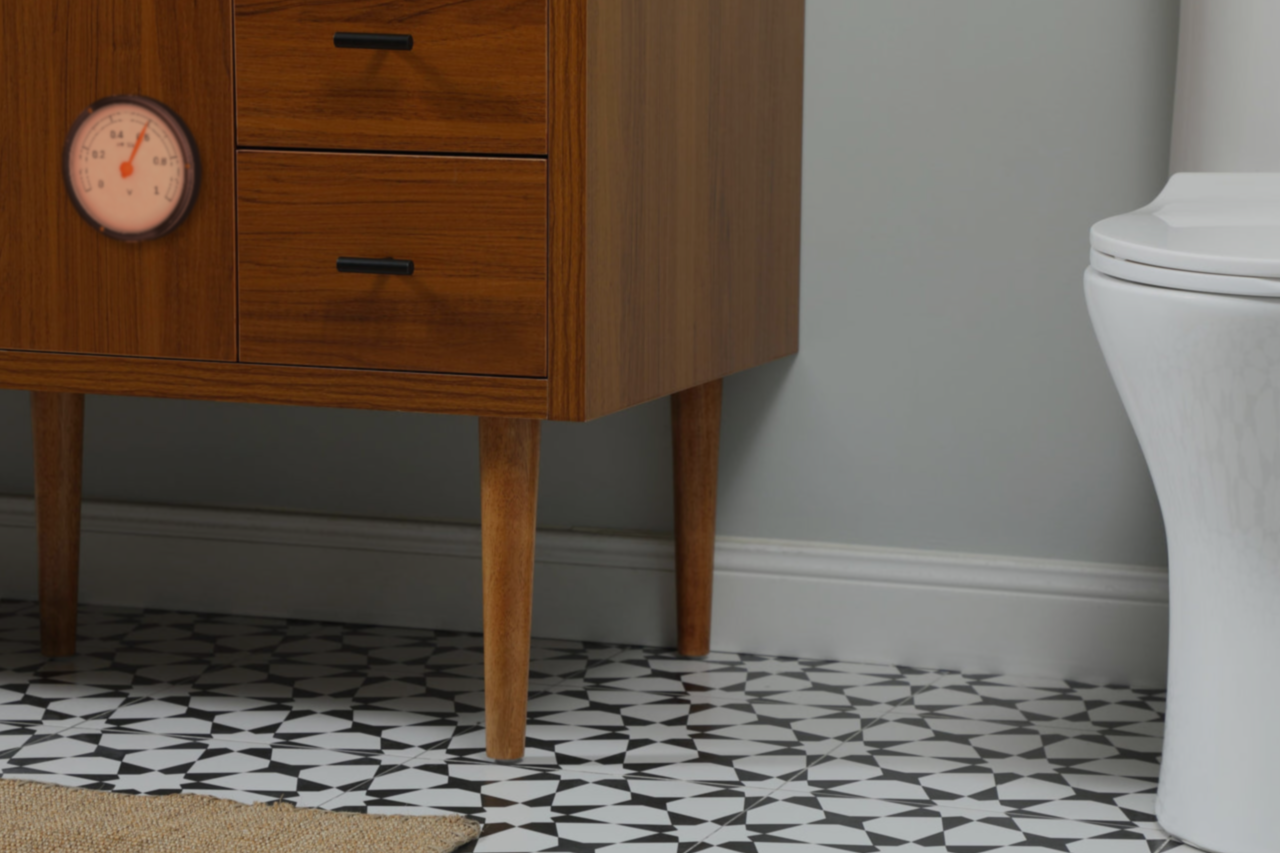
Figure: 0.6 V
